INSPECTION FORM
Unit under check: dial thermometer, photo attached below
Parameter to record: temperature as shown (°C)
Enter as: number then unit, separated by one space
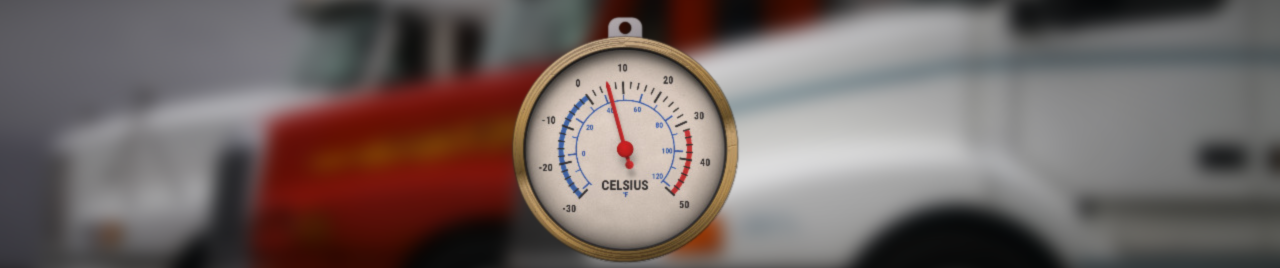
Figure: 6 °C
